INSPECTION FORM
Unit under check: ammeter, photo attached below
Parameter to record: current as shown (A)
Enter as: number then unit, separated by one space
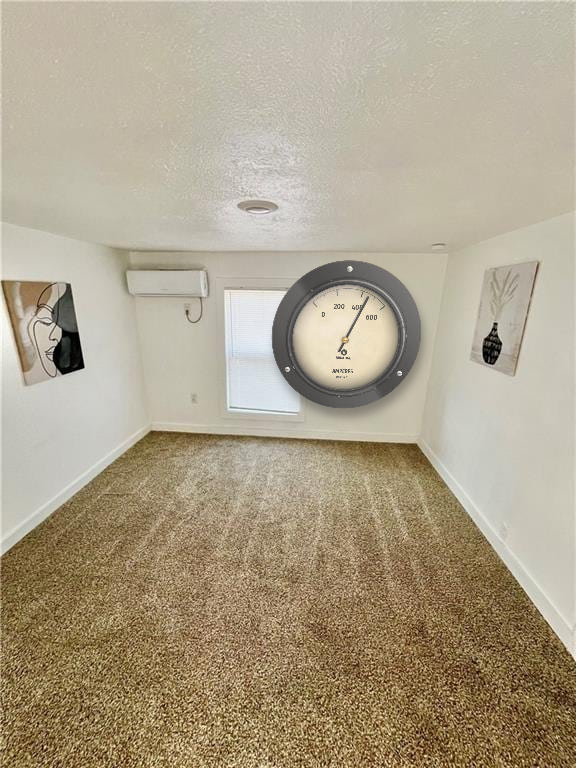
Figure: 450 A
